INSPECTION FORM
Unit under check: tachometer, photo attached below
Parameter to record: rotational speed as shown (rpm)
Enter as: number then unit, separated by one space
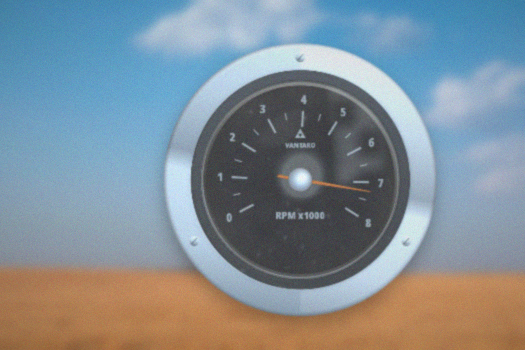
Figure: 7250 rpm
